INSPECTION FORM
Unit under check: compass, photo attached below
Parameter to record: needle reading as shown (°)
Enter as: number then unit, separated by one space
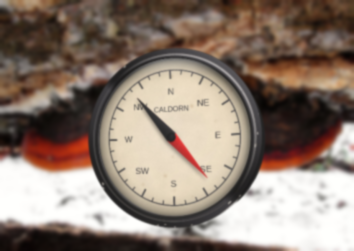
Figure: 140 °
